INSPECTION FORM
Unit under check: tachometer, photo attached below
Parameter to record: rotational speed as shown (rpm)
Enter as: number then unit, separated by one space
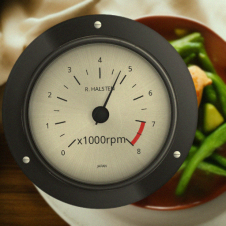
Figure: 4750 rpm
